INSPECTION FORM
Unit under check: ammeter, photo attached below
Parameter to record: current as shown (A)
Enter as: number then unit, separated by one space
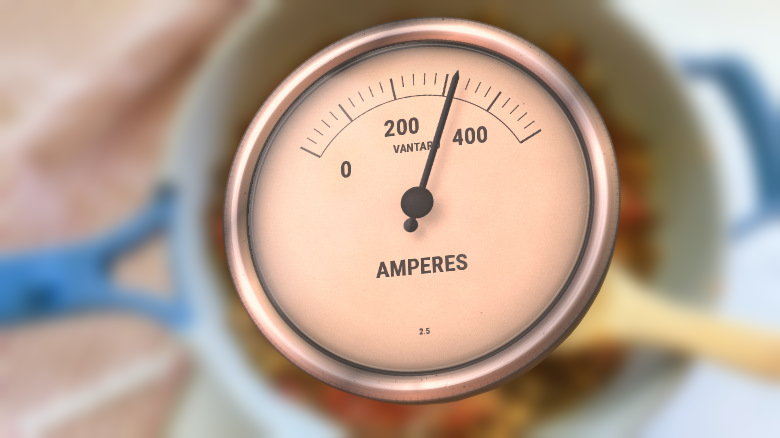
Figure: 320 A
